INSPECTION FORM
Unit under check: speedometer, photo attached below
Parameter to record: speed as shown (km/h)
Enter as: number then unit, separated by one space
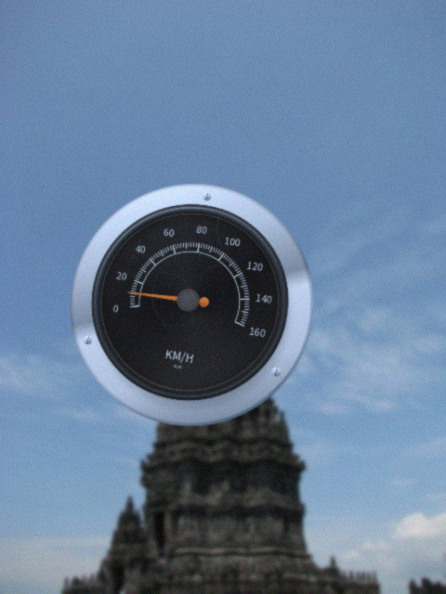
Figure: 10 km/h
